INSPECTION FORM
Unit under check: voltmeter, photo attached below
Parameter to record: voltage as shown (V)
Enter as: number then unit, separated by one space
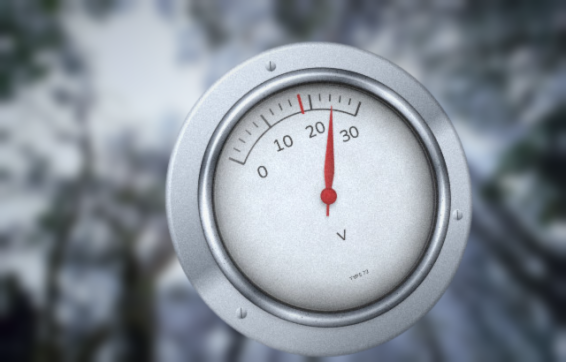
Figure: 24 V
